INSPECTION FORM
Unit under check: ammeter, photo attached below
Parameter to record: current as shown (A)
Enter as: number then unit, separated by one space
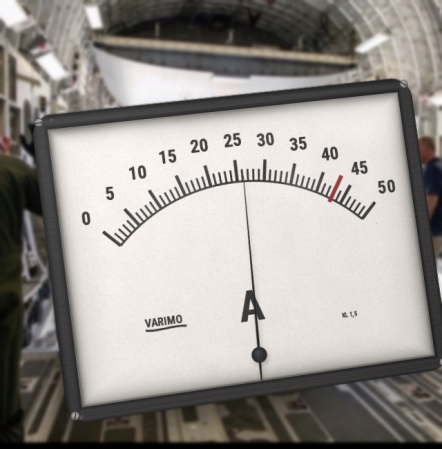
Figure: 26 A
